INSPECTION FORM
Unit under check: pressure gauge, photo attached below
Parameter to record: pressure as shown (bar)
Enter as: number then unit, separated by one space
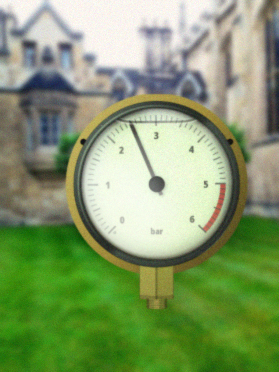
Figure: 2.5 bar
